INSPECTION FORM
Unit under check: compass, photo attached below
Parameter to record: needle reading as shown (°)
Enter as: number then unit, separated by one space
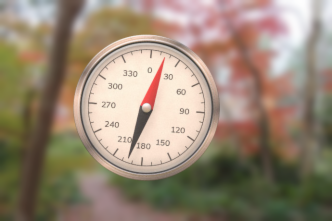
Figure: 15 °
